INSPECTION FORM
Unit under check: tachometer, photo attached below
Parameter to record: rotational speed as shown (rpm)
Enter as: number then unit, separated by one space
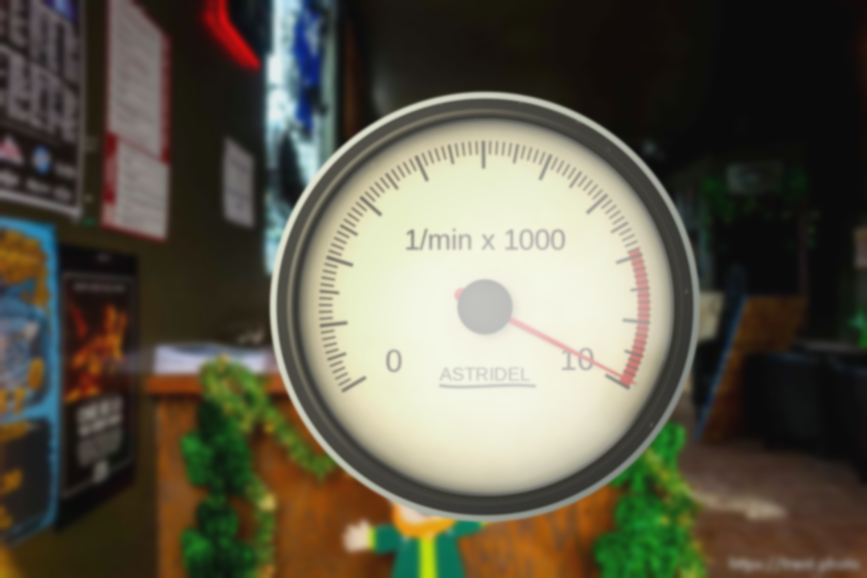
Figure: 9900 rpm
